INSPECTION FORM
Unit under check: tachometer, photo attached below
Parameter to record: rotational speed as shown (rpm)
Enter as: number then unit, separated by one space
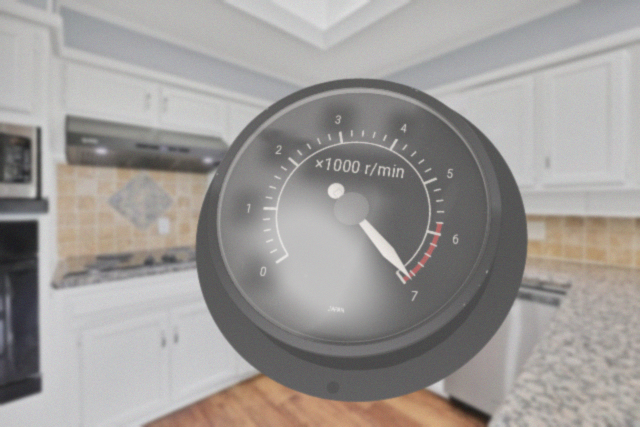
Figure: 6900 rpm
